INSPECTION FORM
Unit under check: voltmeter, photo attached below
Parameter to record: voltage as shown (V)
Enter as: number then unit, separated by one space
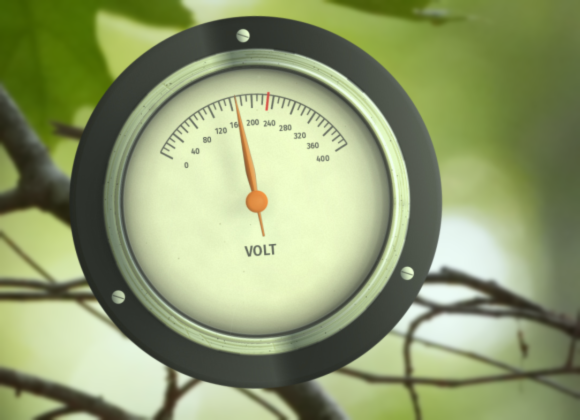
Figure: 170 V
